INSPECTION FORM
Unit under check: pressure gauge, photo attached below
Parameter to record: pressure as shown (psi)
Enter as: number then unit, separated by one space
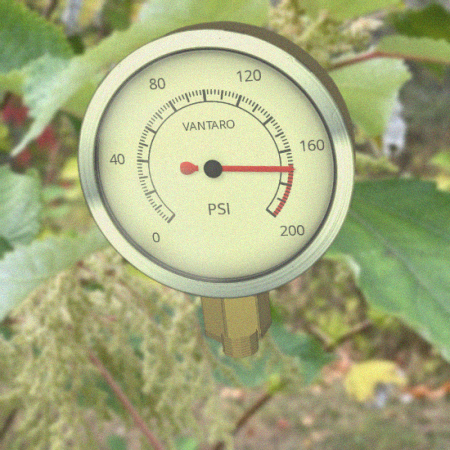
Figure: 170 psi
